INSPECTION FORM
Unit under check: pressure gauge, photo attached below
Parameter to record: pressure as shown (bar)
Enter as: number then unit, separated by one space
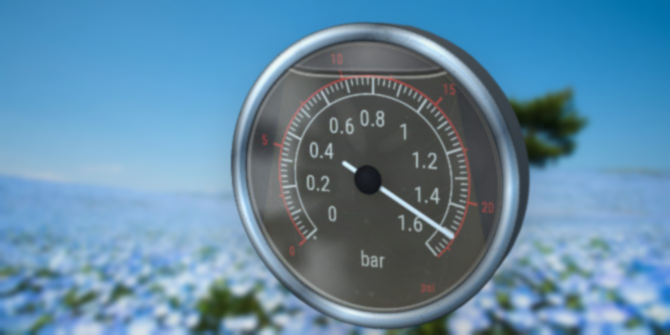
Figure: 1.5 bar
